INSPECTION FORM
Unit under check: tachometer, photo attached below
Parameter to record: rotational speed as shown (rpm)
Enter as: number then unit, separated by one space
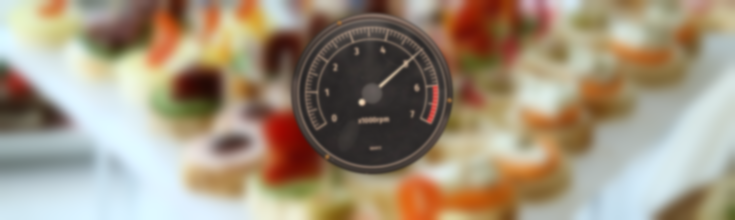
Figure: 5000 rpm
